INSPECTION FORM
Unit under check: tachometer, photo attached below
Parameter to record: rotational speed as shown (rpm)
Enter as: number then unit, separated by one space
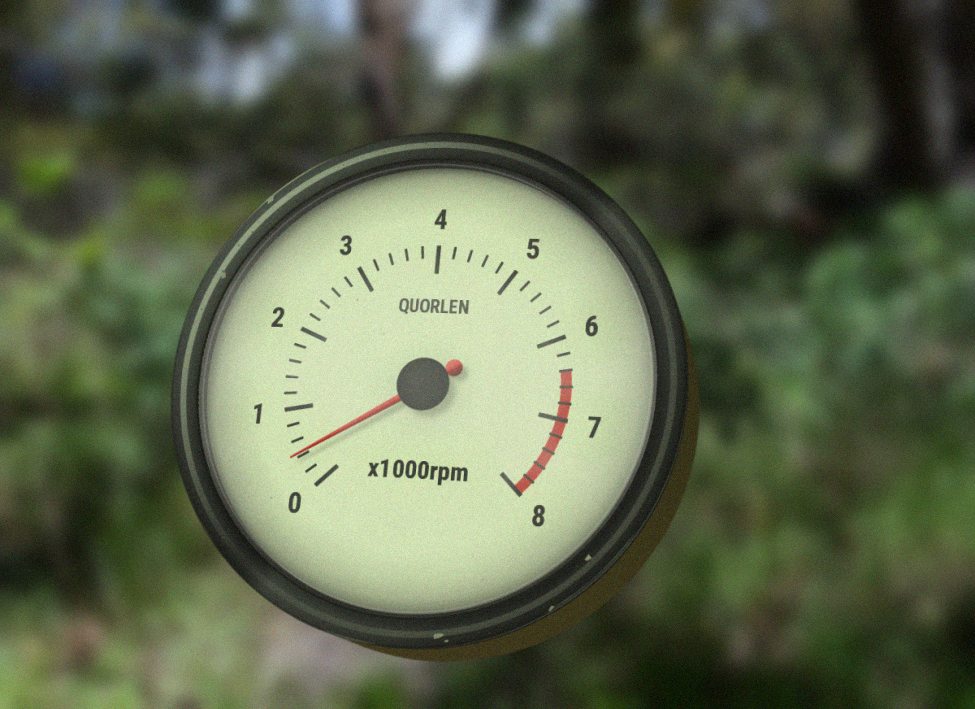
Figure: 400 rpm
